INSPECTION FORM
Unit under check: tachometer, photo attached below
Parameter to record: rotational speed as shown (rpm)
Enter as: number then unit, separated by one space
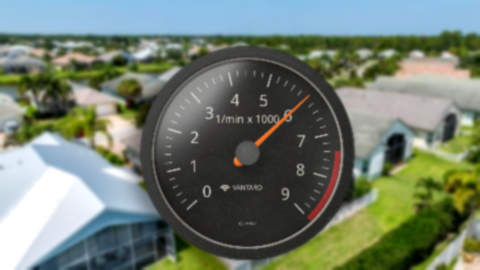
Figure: 6000 rpm
